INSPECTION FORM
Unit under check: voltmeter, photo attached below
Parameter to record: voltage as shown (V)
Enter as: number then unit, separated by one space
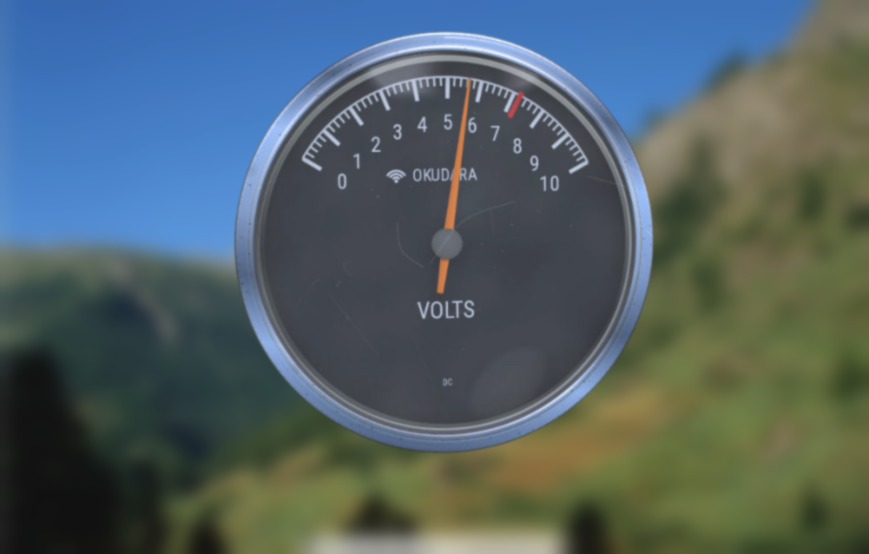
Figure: 5.6 V
